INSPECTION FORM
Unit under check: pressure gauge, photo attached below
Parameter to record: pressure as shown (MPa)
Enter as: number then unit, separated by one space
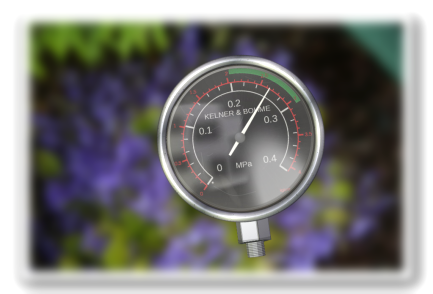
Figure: 0.26 MPa
